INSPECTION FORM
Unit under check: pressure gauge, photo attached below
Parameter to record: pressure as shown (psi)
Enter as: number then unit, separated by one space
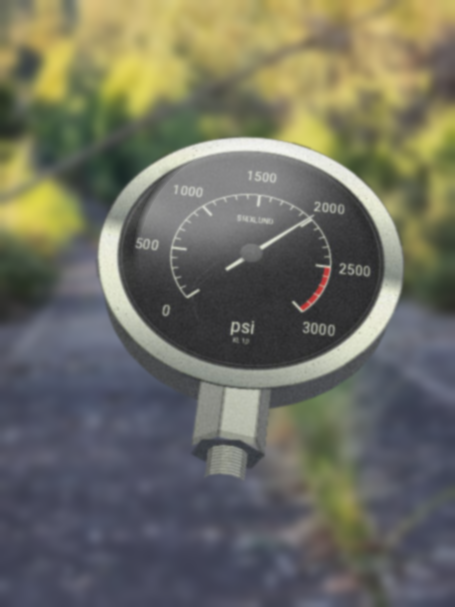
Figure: 2000 psi
